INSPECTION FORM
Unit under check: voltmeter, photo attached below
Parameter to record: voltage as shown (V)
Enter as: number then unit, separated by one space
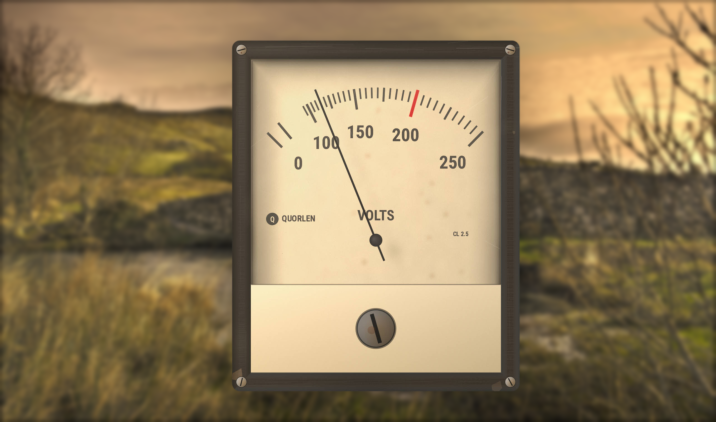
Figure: 115 V
